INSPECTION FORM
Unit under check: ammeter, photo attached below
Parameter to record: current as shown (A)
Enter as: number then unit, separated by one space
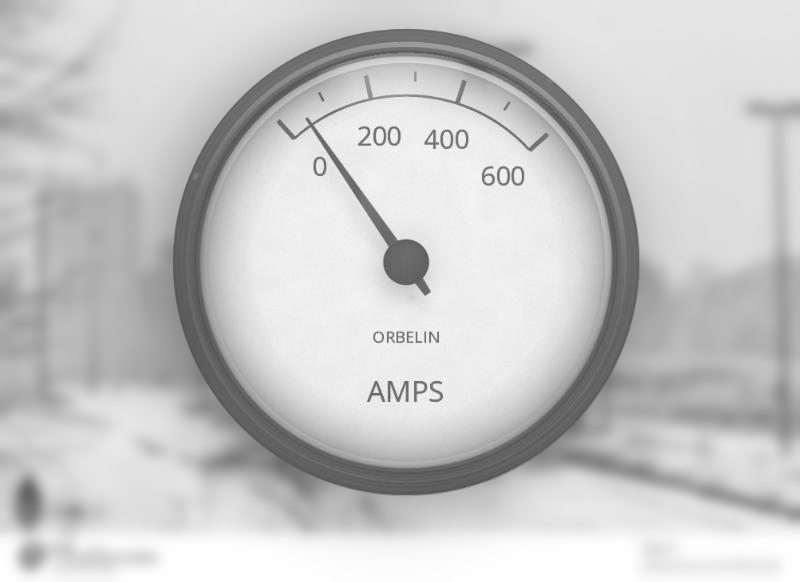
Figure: 50 A
